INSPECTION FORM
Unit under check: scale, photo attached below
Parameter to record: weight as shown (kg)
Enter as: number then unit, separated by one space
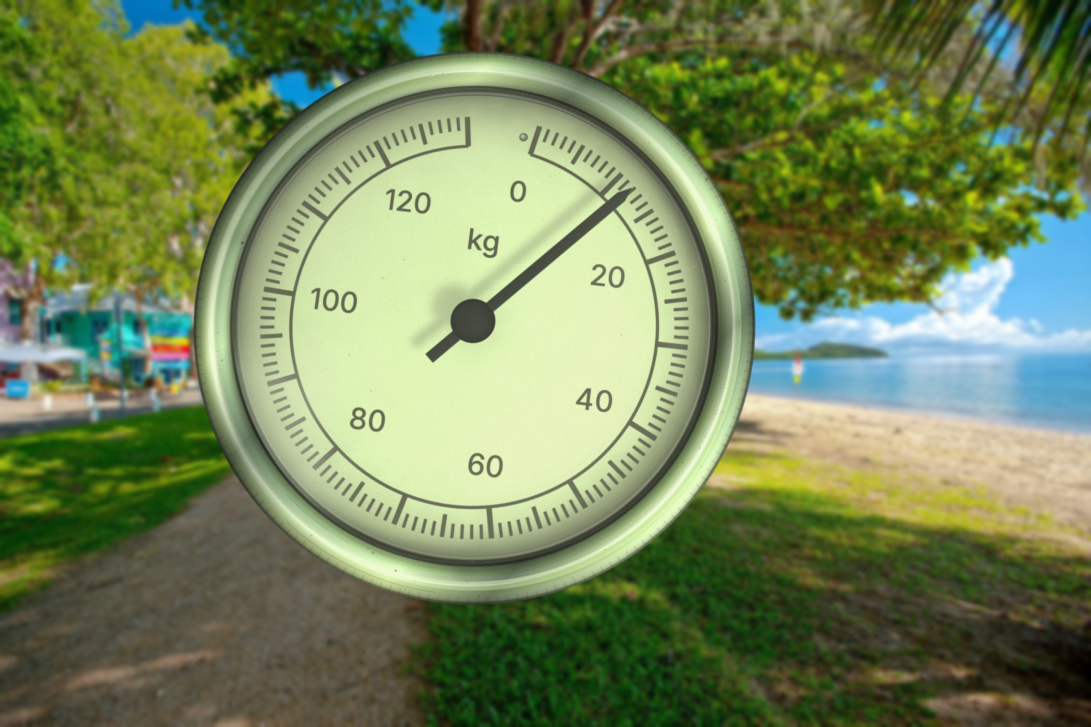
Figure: 12 kg
